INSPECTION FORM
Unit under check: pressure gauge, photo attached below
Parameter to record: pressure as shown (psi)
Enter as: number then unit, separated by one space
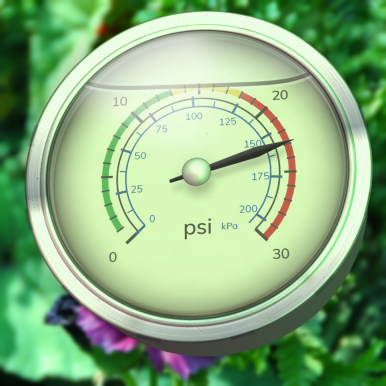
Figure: 23 psi
